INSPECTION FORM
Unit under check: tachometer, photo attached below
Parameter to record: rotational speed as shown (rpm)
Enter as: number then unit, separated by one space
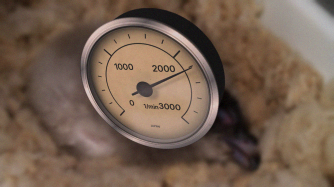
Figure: 2200 rpm
